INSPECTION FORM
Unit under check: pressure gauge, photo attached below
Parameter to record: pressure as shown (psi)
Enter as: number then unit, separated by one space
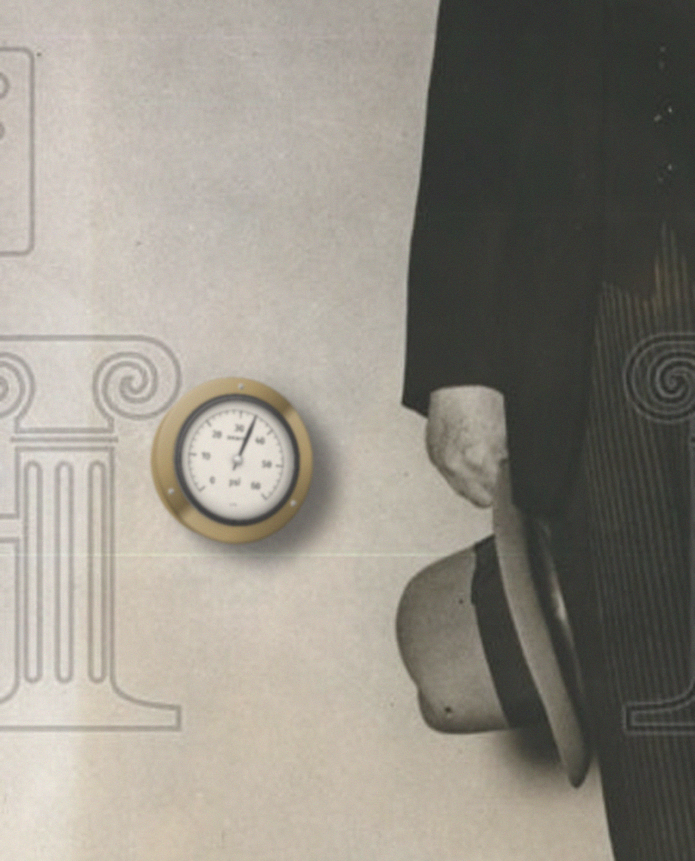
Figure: 34 psi
